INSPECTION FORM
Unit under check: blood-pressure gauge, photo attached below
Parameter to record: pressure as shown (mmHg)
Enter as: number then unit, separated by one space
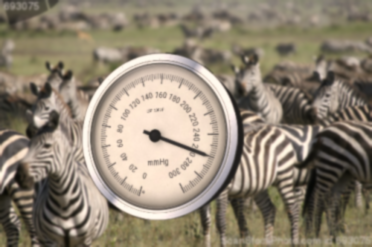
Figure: 260 mmHg
